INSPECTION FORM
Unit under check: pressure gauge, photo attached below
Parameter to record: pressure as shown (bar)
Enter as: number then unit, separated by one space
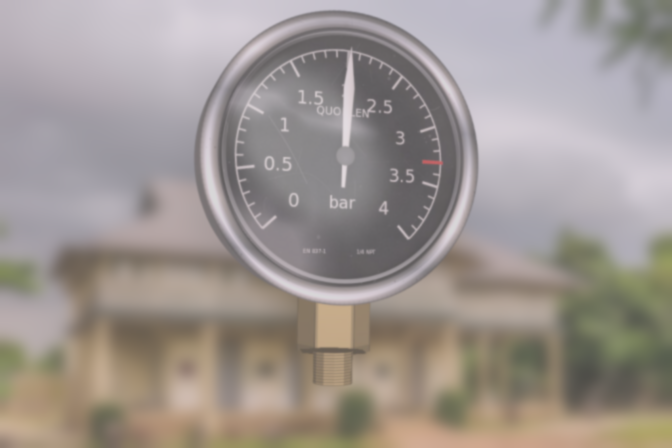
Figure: 2 bar
